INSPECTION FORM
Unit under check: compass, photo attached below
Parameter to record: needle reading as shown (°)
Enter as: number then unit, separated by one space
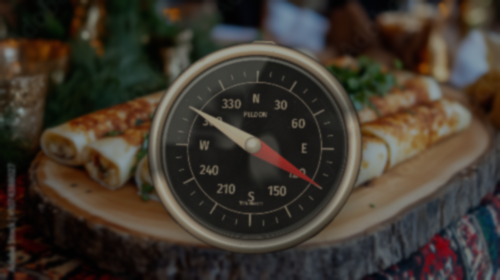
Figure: 120 °
